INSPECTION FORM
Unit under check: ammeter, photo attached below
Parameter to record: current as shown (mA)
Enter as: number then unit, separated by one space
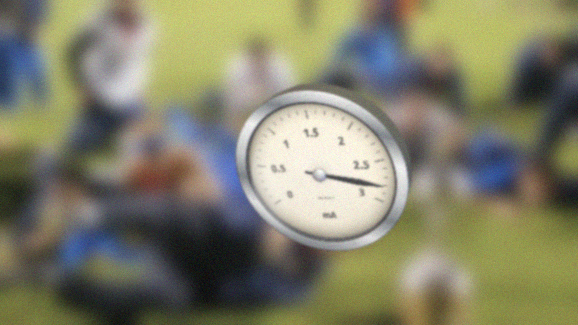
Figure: 2.8 mA
